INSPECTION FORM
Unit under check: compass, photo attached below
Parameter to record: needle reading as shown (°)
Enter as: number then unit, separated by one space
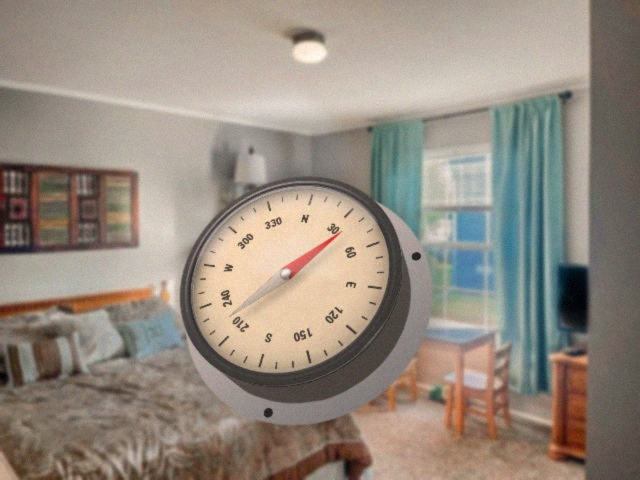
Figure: 40 °
